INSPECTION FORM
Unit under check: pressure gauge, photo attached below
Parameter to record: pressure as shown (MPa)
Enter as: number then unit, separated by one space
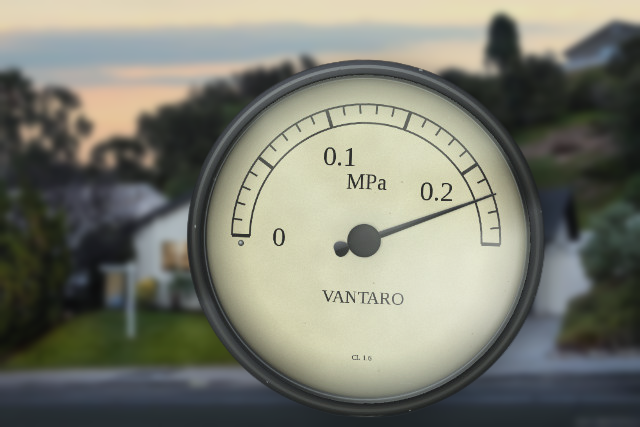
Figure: 0.22 MPa
